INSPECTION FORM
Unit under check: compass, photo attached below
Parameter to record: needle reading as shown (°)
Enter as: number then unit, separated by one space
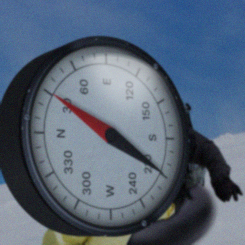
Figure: 30 °
